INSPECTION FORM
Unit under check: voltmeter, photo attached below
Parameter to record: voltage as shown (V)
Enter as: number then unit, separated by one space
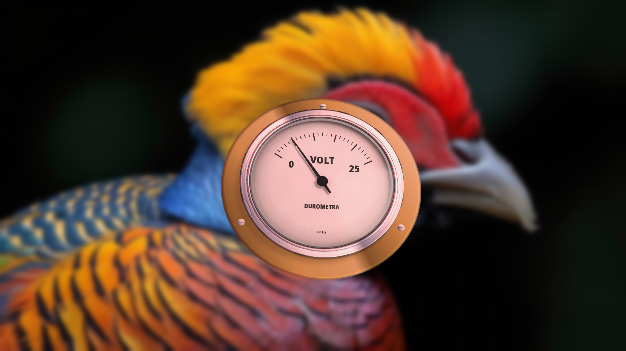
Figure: 5 V
